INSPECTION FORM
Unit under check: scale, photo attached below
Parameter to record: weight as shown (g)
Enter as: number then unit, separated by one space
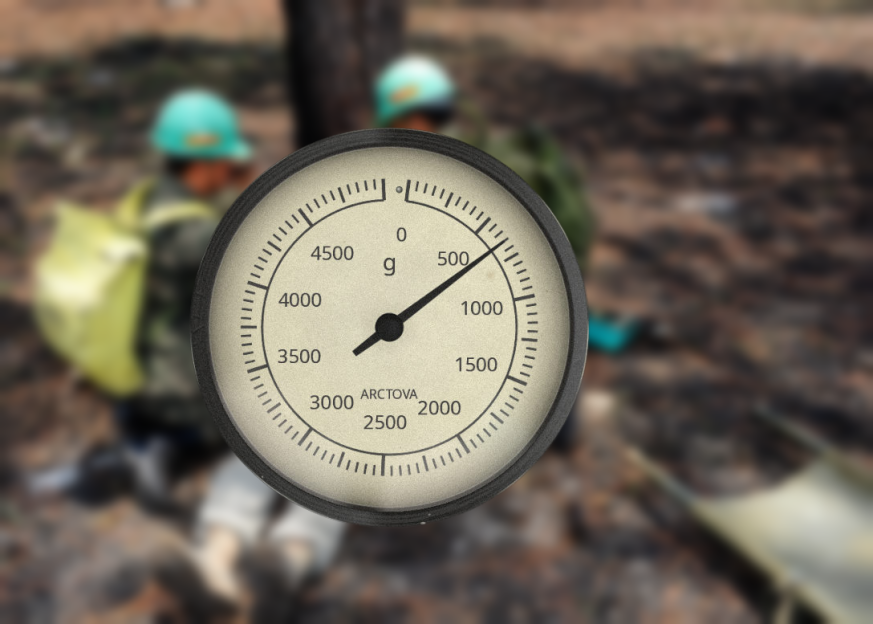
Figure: 650 g
